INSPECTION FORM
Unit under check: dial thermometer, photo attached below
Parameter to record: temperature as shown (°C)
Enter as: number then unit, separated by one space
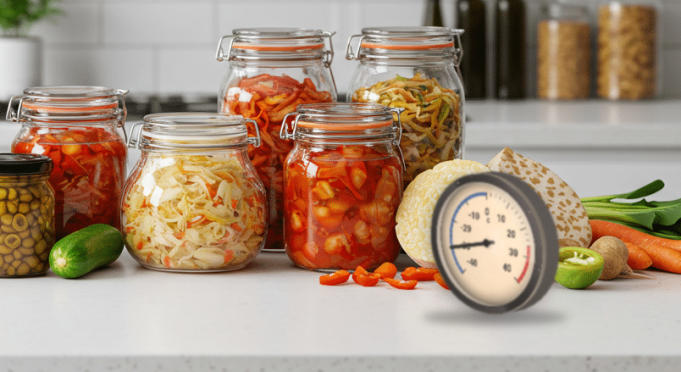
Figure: -30 °C
